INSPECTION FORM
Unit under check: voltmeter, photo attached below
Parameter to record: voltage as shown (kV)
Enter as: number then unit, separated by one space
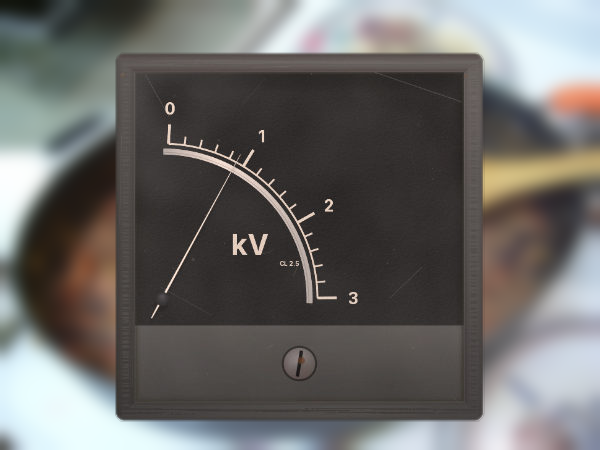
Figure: 0.9 kV
